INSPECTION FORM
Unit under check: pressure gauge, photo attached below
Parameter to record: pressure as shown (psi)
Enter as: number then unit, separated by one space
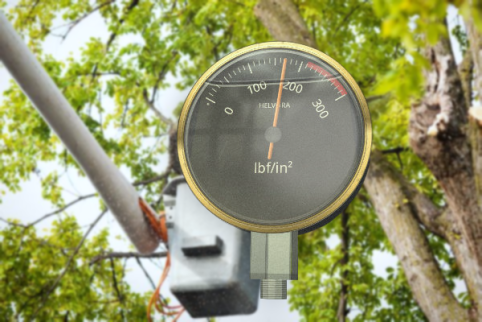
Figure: 170 psi
